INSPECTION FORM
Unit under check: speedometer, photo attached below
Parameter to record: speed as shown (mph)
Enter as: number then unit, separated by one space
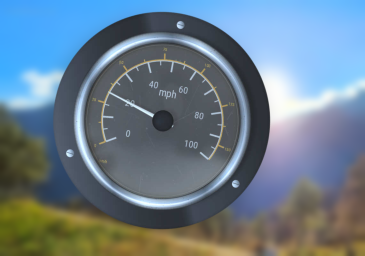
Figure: 20 mph
